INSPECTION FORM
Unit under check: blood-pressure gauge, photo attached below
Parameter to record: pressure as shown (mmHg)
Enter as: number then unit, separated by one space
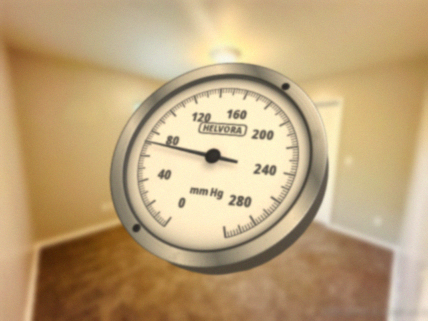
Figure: 70 mmHg
